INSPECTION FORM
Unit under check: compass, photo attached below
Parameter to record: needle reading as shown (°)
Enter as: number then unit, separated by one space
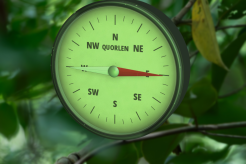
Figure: 90 °
